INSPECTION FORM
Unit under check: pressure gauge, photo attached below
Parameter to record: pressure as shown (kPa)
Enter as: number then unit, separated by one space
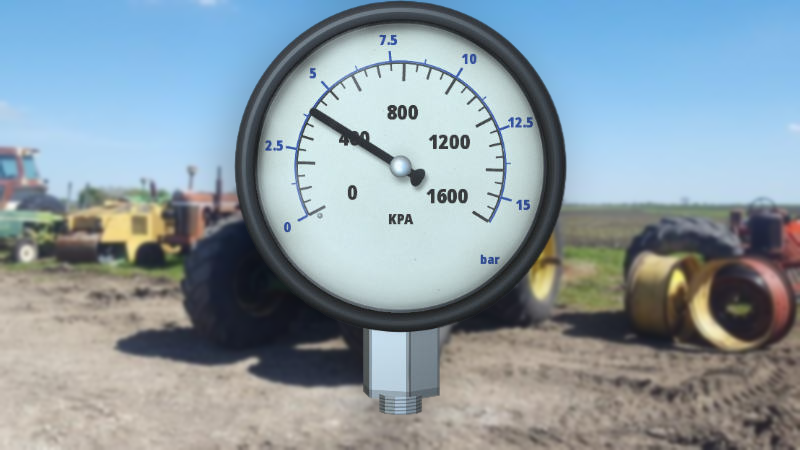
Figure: 400 kPa
